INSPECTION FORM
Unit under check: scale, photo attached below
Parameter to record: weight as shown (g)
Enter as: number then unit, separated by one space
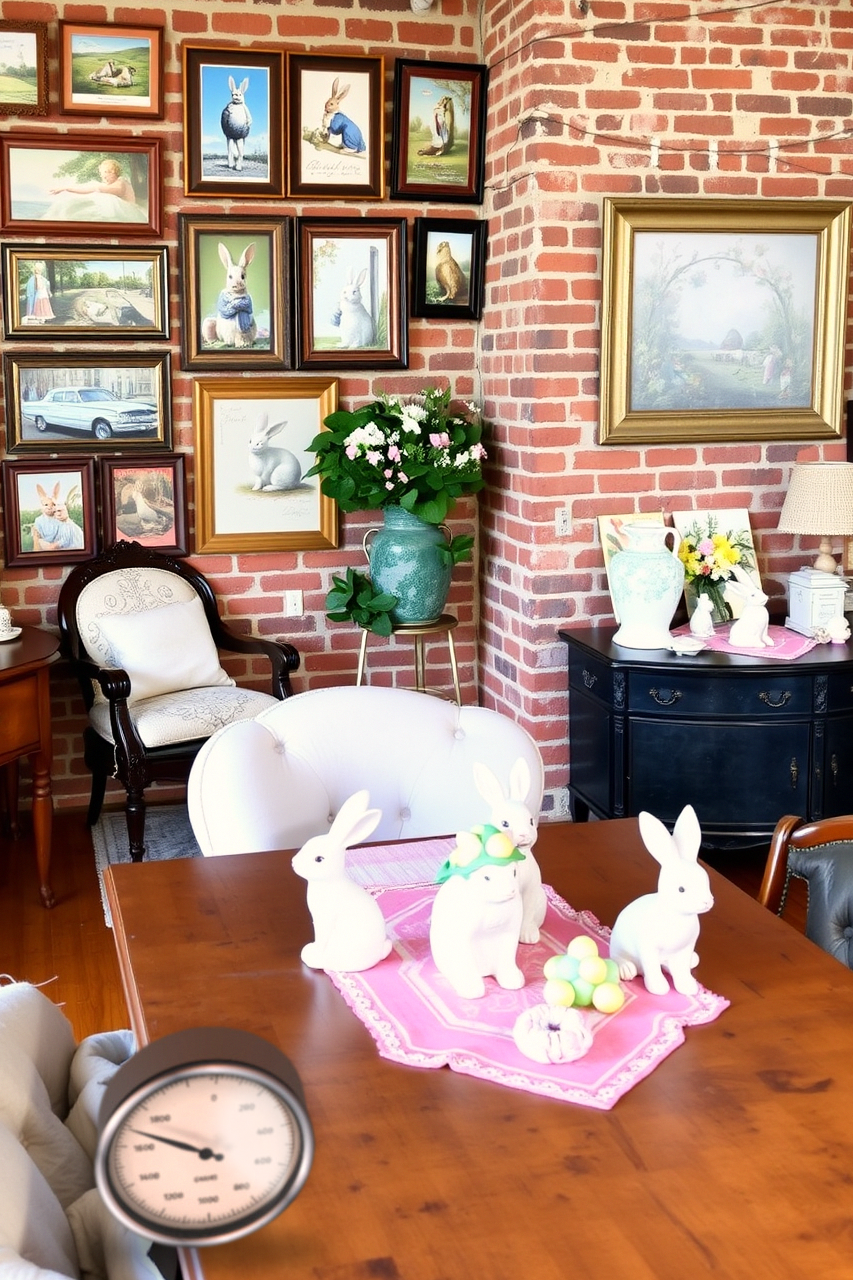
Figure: 1700 g
